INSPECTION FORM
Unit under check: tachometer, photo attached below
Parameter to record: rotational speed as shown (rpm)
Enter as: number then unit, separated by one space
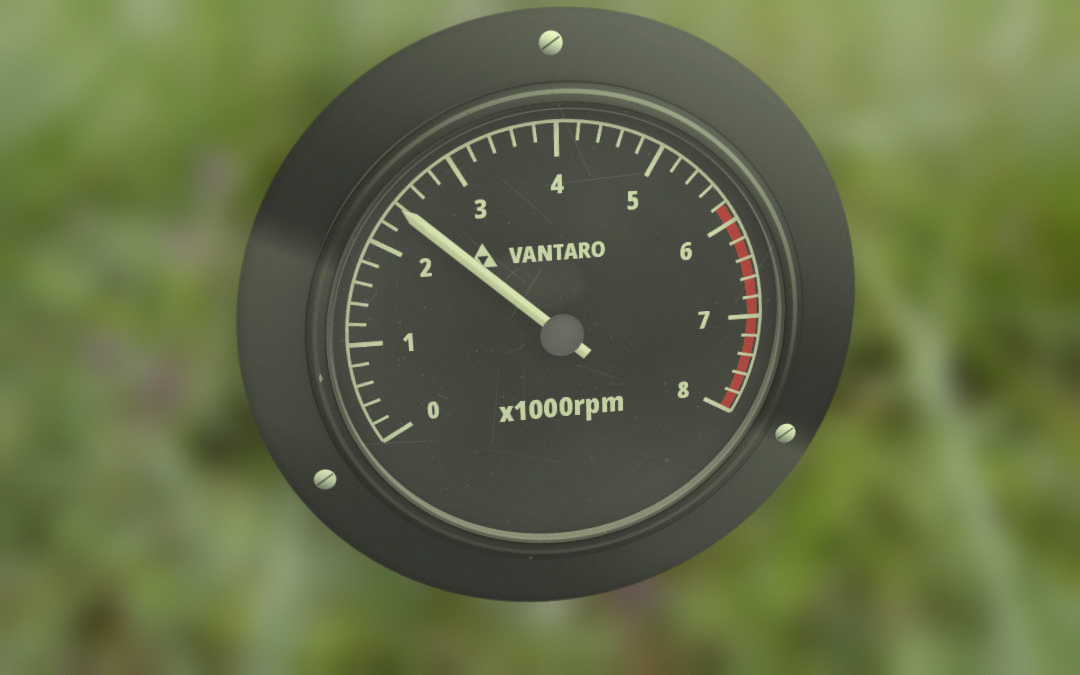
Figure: 2400 rpm
